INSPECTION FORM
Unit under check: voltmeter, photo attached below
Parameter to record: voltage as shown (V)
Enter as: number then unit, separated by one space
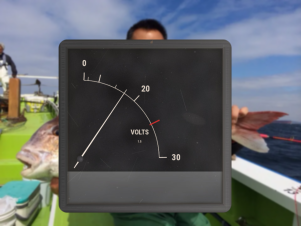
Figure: 17.5 V
